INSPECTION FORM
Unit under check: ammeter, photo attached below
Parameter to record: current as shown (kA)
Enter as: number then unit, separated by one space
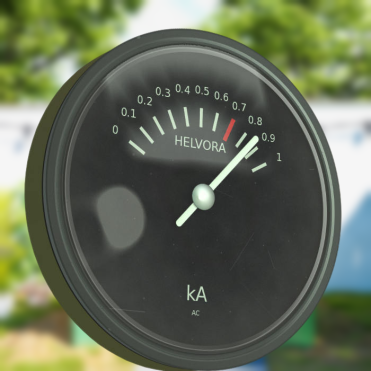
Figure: 0.85 kA
